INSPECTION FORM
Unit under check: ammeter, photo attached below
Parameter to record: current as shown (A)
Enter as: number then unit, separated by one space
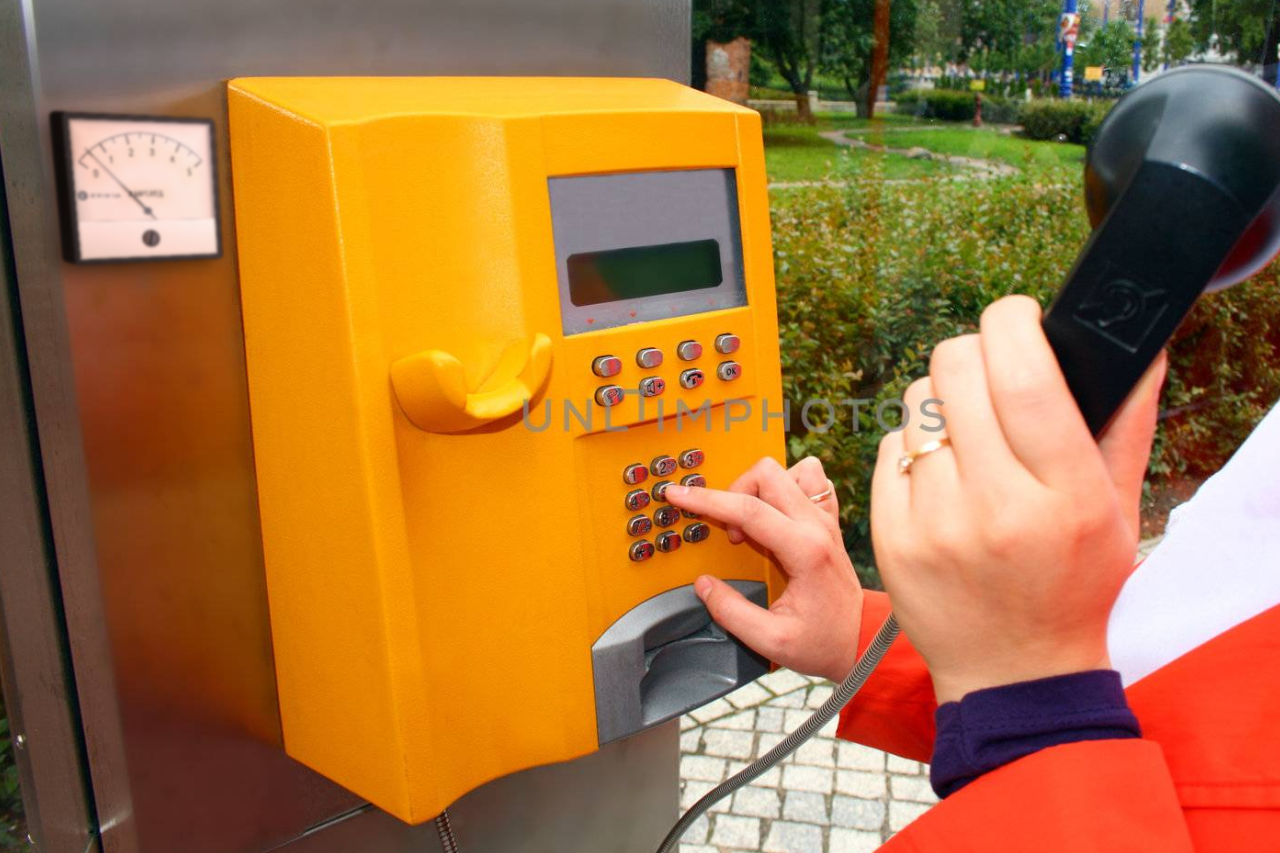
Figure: 0.5 A
